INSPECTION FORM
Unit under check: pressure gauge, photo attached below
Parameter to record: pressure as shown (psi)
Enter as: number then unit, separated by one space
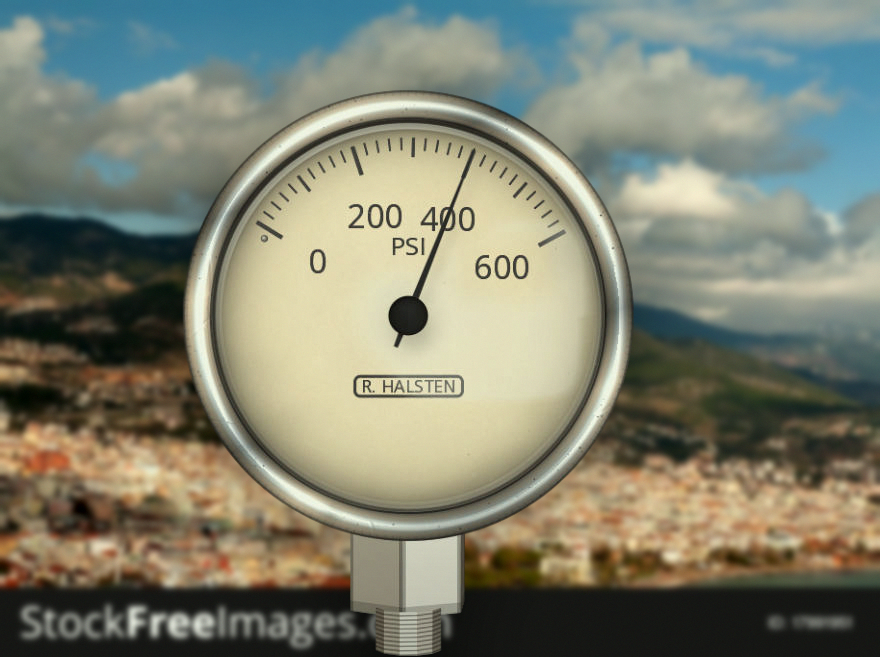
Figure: 400 psi
